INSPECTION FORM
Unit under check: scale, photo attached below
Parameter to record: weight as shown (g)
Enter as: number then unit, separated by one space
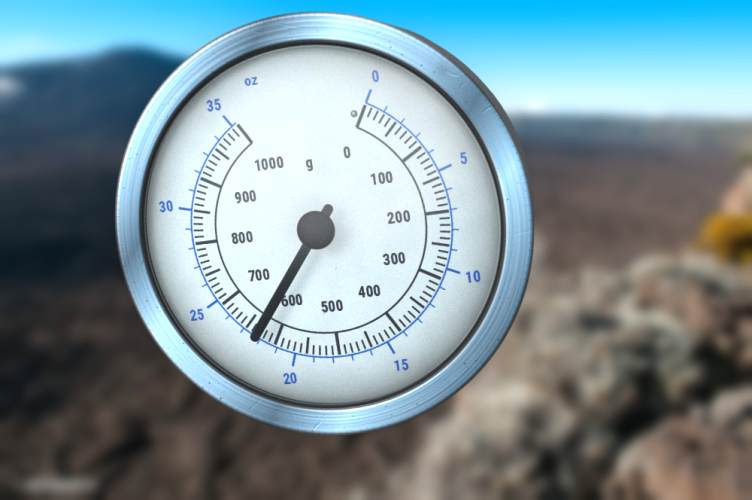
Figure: 630 g
